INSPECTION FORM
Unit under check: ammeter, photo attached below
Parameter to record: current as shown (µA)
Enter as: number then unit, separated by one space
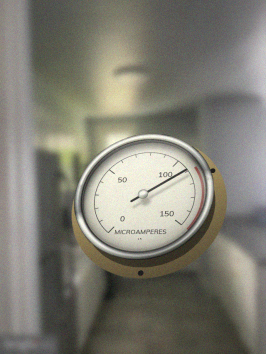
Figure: 110 µA
